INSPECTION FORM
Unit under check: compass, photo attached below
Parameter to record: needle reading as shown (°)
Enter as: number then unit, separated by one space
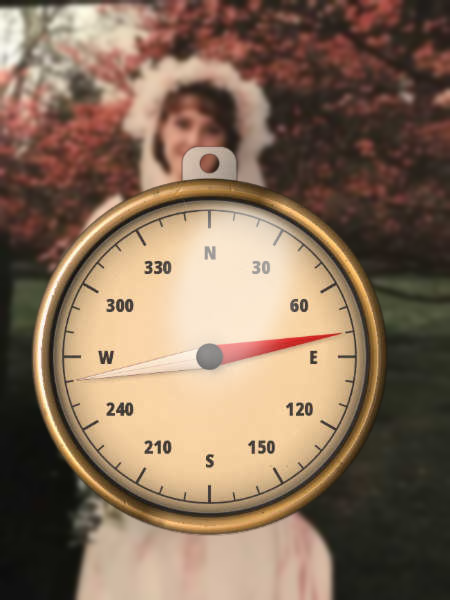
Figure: 80 °
